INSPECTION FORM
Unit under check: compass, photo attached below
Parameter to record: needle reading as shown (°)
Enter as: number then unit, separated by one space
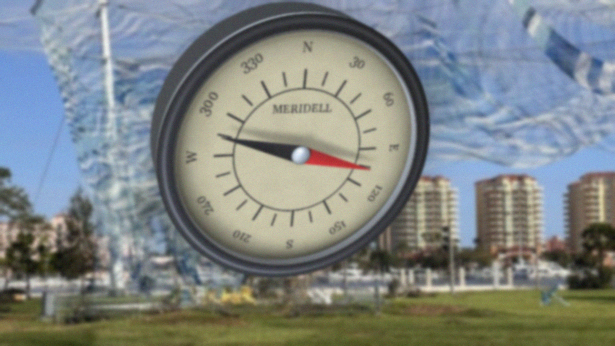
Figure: 105 °
